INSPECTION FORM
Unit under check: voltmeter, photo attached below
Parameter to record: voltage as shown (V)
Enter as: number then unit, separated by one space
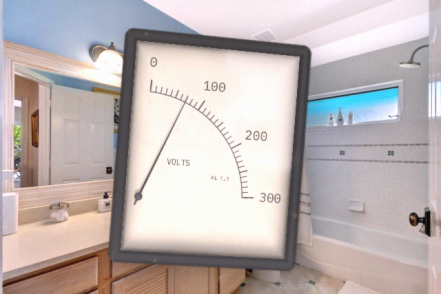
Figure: 70 V
